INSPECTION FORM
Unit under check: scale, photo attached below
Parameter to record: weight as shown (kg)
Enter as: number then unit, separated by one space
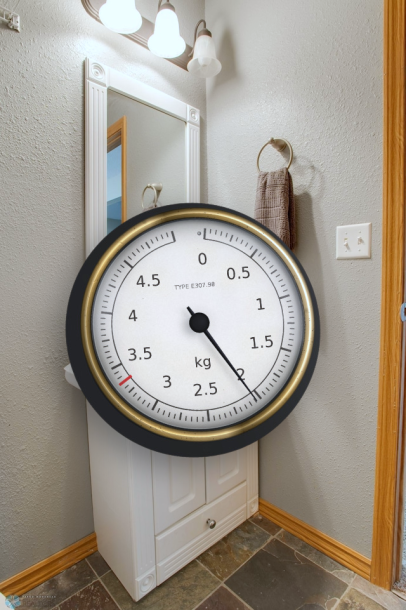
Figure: 2.05 kg
